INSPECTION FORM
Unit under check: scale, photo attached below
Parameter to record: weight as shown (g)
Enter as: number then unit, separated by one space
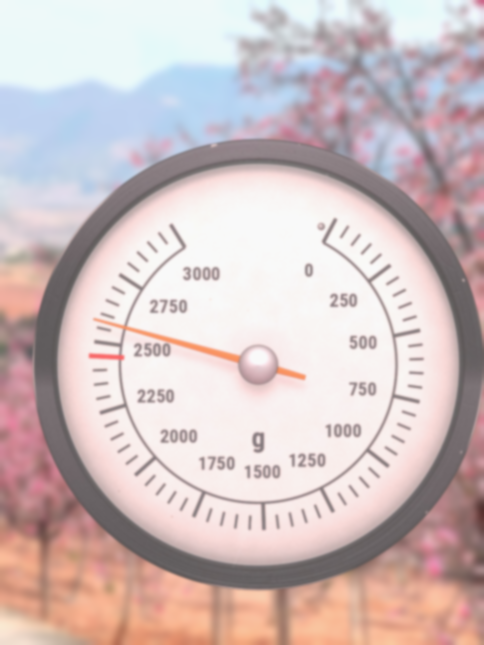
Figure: 2575 g
